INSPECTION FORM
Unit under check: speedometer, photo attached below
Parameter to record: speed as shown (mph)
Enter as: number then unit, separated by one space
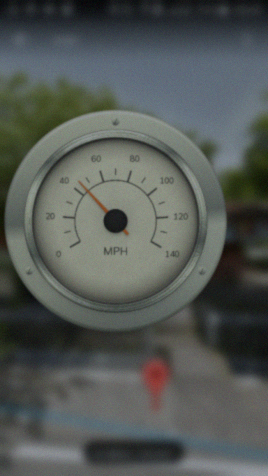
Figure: 45 mph
